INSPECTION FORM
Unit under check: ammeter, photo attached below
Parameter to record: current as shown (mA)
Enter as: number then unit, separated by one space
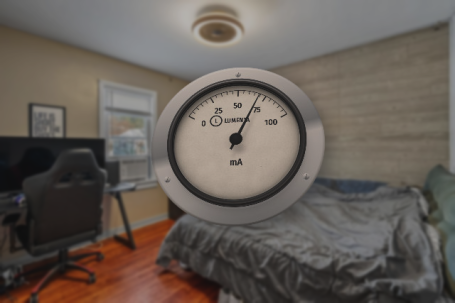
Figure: 70 mA
